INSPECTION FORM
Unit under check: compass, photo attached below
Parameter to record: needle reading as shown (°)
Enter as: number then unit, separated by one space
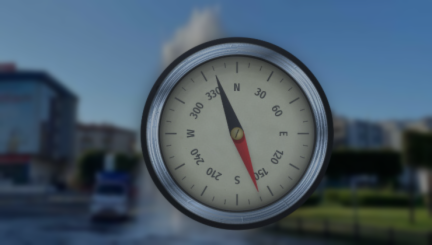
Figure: 160 °
